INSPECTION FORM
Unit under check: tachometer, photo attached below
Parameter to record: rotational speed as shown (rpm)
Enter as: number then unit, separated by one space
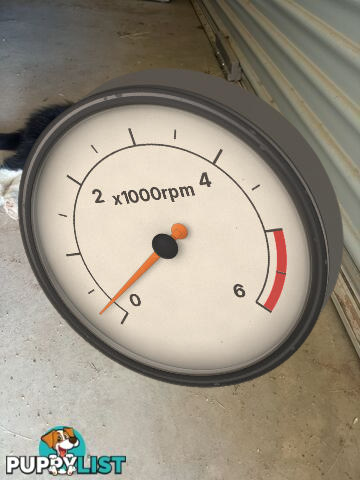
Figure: 250 rpm
